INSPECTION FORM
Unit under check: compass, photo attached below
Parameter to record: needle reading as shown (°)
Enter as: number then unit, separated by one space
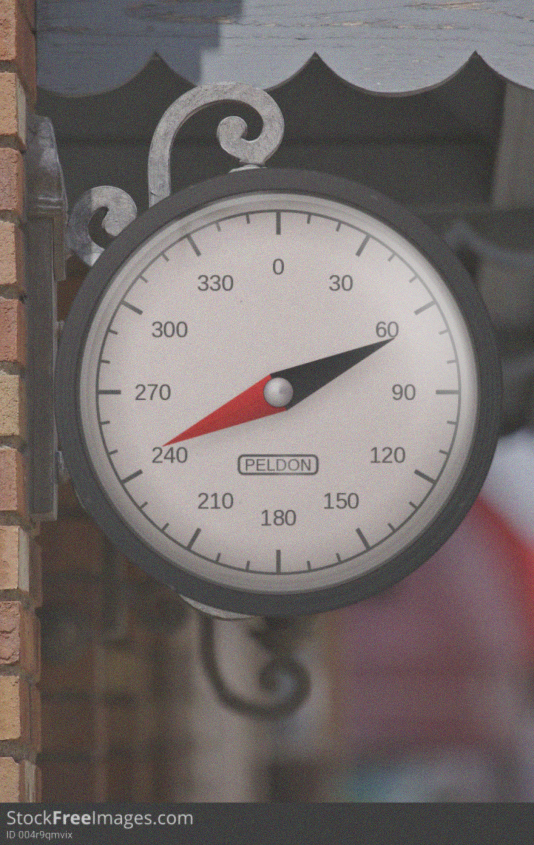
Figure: 245 °
